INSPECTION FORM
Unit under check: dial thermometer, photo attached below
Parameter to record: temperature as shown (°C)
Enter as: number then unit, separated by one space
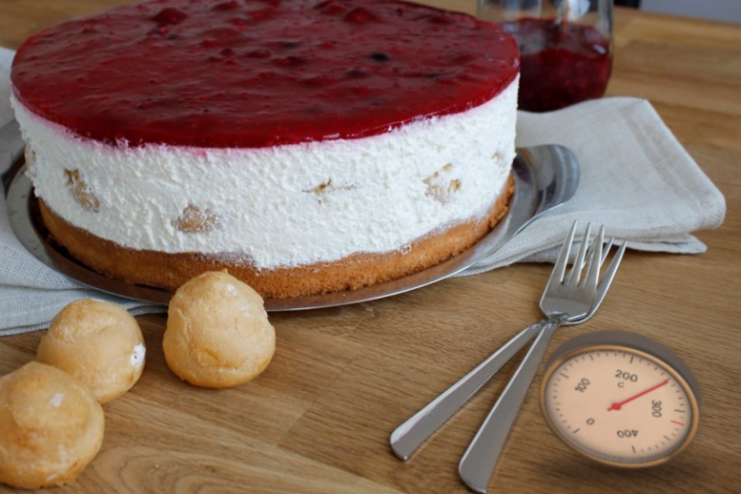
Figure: 250 °C
